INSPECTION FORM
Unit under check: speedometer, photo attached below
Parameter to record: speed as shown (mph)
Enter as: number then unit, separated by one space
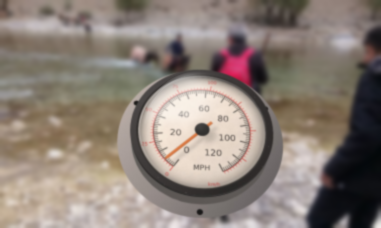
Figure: 5 mph
